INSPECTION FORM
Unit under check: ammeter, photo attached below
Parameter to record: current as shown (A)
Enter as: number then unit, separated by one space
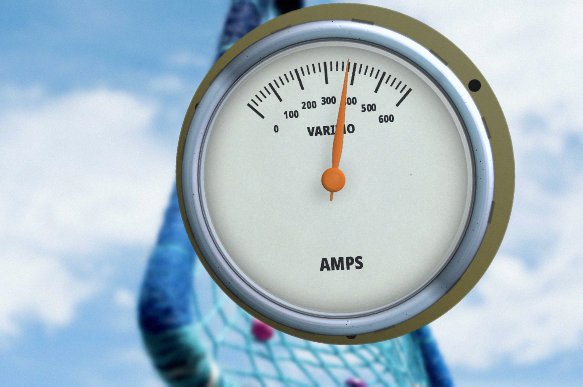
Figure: 380 A
